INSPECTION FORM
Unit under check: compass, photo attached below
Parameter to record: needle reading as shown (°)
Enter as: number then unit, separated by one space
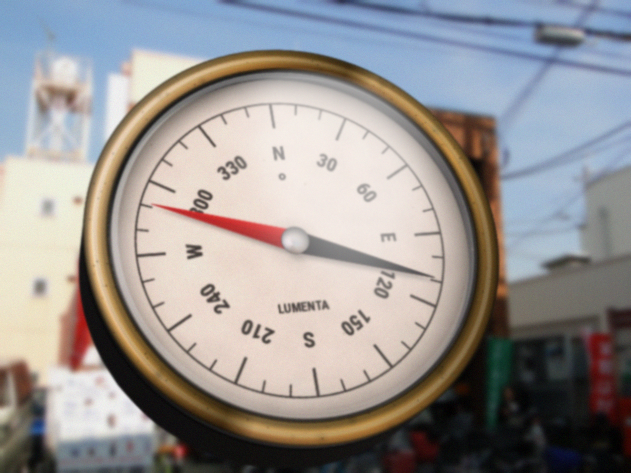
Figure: 290 °
